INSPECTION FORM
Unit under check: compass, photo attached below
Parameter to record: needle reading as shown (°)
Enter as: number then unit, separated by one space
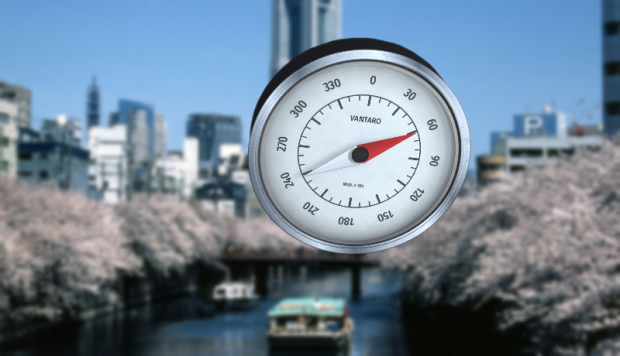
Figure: 60 °
